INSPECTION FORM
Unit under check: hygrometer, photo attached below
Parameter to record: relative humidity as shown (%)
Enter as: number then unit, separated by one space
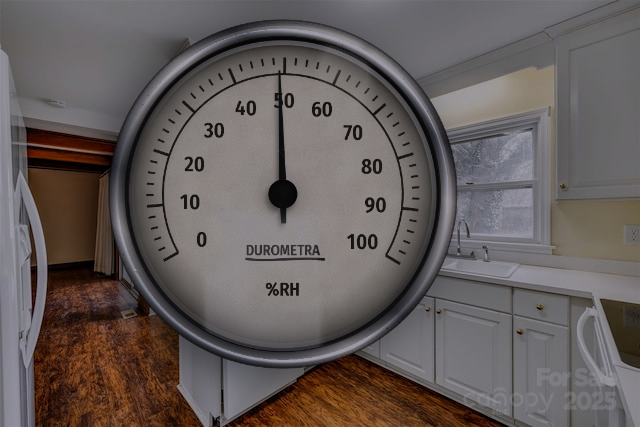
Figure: 49 %
